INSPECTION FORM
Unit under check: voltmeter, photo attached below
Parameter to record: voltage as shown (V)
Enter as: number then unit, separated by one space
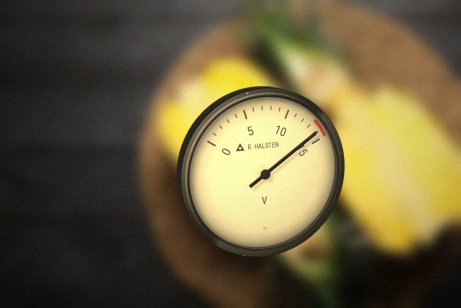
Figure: 14 V
